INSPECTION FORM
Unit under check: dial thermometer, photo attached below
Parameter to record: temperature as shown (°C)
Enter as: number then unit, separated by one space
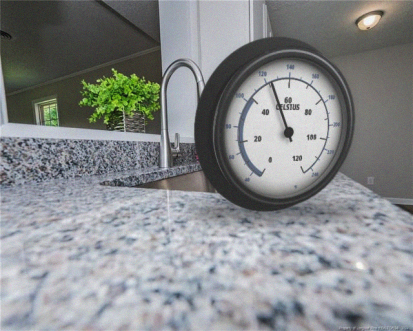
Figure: 50 °C
